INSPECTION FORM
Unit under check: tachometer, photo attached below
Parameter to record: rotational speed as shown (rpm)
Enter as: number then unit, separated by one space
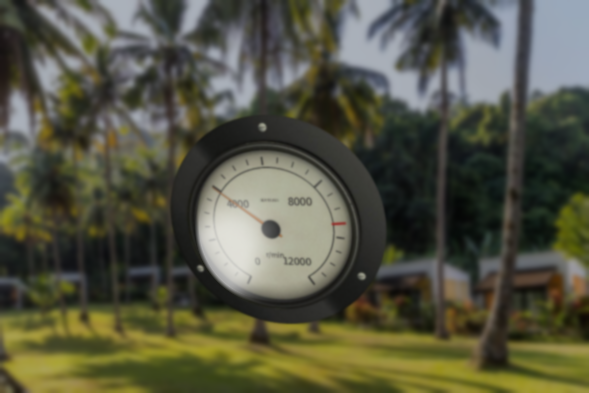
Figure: 4000 rpm
